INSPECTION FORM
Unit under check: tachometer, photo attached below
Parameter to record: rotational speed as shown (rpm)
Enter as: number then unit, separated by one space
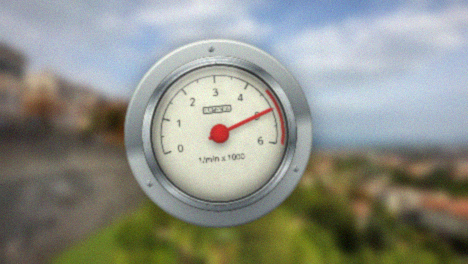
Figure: 5000 rpm
